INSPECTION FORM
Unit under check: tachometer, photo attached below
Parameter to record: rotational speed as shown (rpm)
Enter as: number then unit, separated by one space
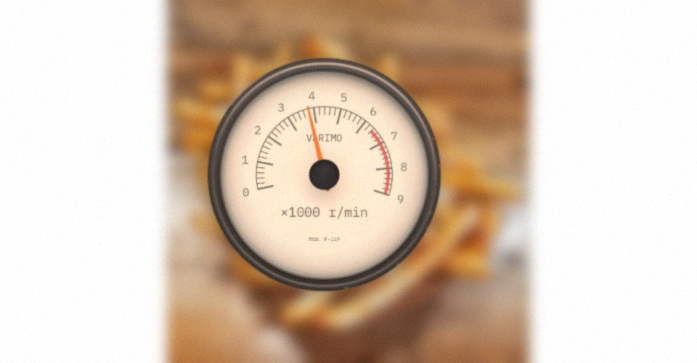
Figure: 3800 rpm
